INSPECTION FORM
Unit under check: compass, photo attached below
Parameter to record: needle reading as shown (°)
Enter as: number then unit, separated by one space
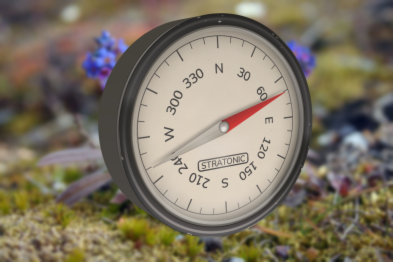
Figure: 70 °
